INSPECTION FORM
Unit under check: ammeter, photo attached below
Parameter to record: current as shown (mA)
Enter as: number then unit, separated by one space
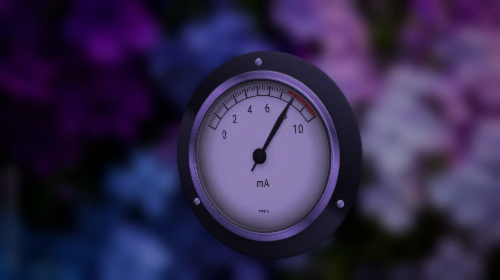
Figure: 8 mA
